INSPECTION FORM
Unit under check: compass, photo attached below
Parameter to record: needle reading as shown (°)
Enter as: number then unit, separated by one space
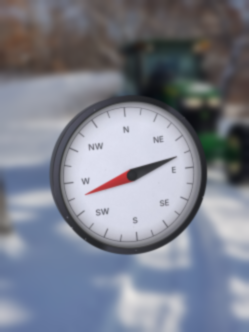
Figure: 255 °
